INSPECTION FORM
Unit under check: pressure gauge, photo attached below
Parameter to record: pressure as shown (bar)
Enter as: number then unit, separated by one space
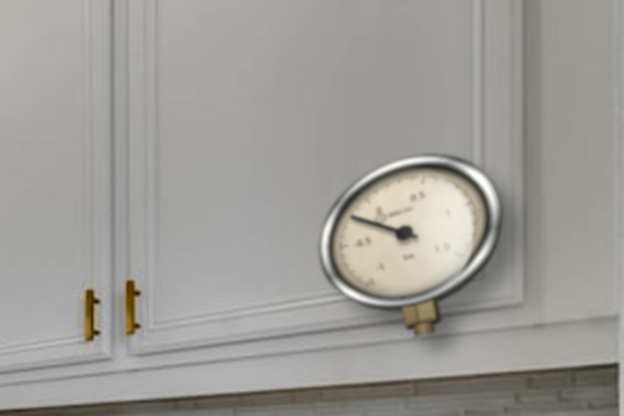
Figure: -0.2 bar
